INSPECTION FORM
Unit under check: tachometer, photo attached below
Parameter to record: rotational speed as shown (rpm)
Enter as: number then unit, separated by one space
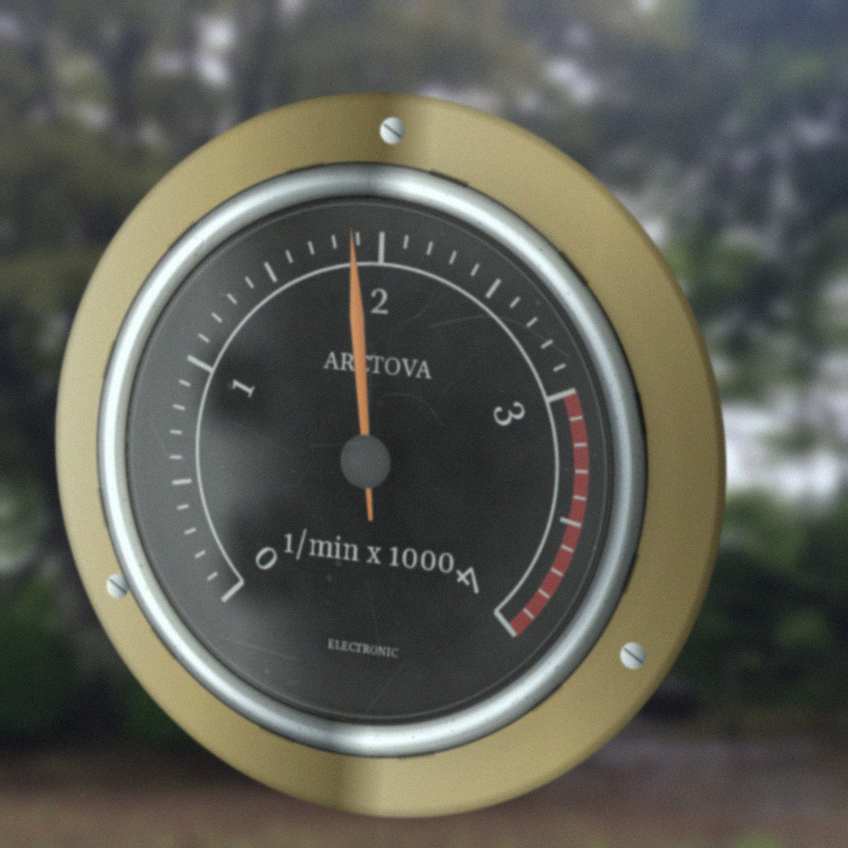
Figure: 1900 rpm
